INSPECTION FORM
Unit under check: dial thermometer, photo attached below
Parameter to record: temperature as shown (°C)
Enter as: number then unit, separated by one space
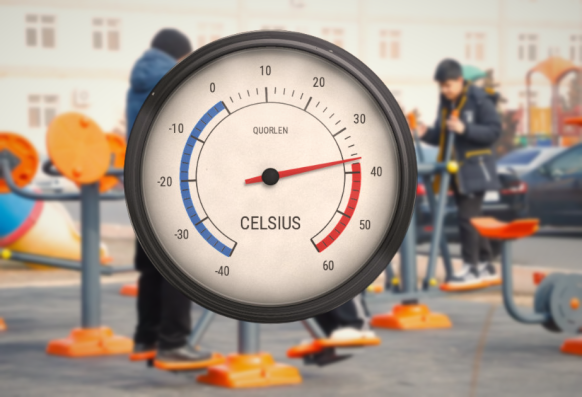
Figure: 37 °C
